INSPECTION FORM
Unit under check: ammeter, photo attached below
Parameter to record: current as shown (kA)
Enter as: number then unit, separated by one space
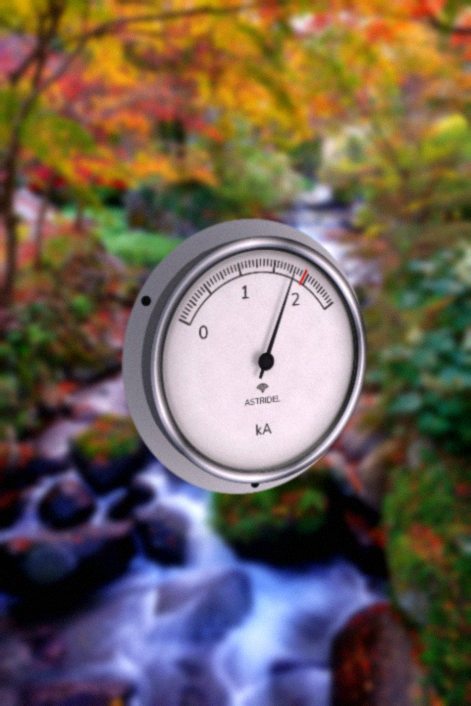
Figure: 1.75 kA
